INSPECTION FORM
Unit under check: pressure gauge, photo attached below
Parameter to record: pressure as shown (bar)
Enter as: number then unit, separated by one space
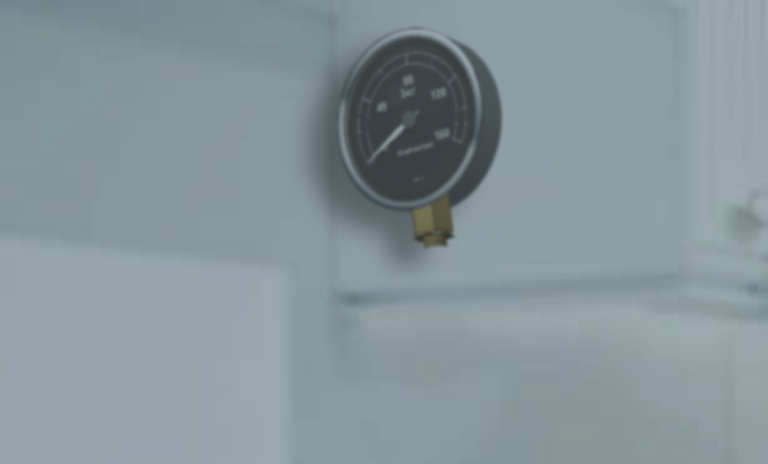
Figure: 0 bar
